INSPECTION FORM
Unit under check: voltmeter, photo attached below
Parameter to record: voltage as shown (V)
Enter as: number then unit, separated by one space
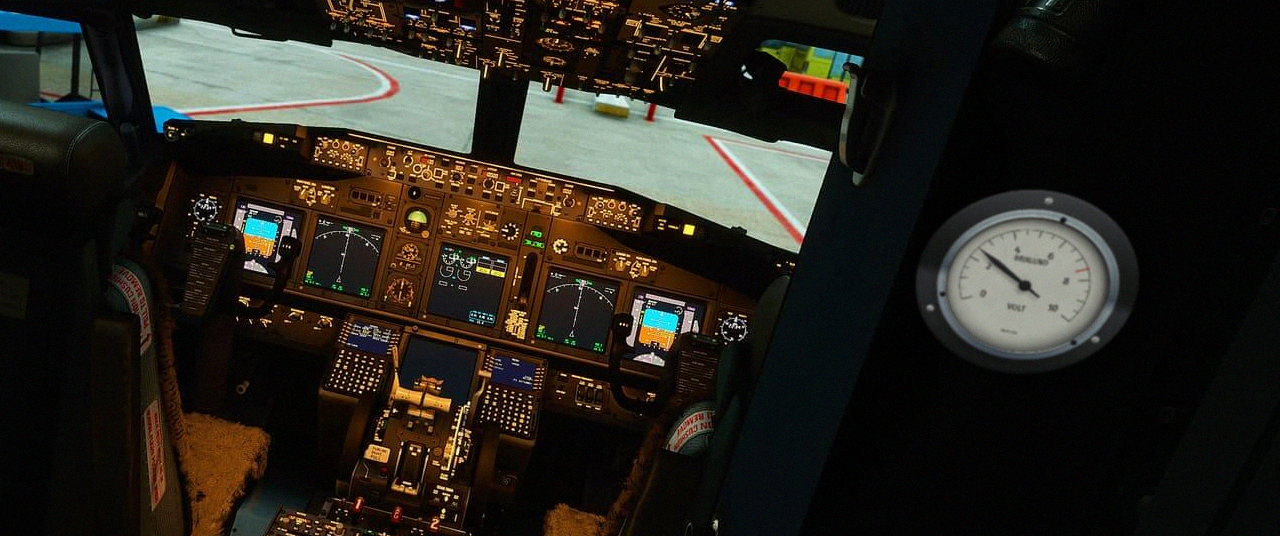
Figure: 2.5 V
